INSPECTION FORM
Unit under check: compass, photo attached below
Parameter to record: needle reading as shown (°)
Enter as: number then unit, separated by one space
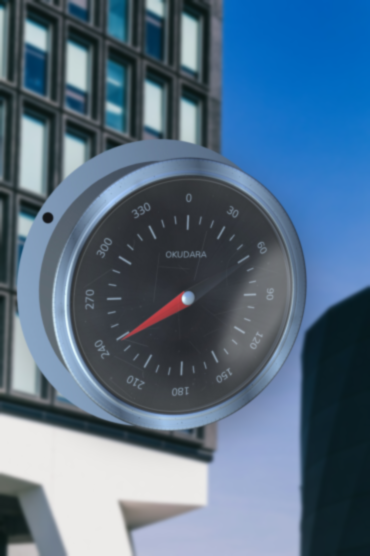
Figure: 240 °
